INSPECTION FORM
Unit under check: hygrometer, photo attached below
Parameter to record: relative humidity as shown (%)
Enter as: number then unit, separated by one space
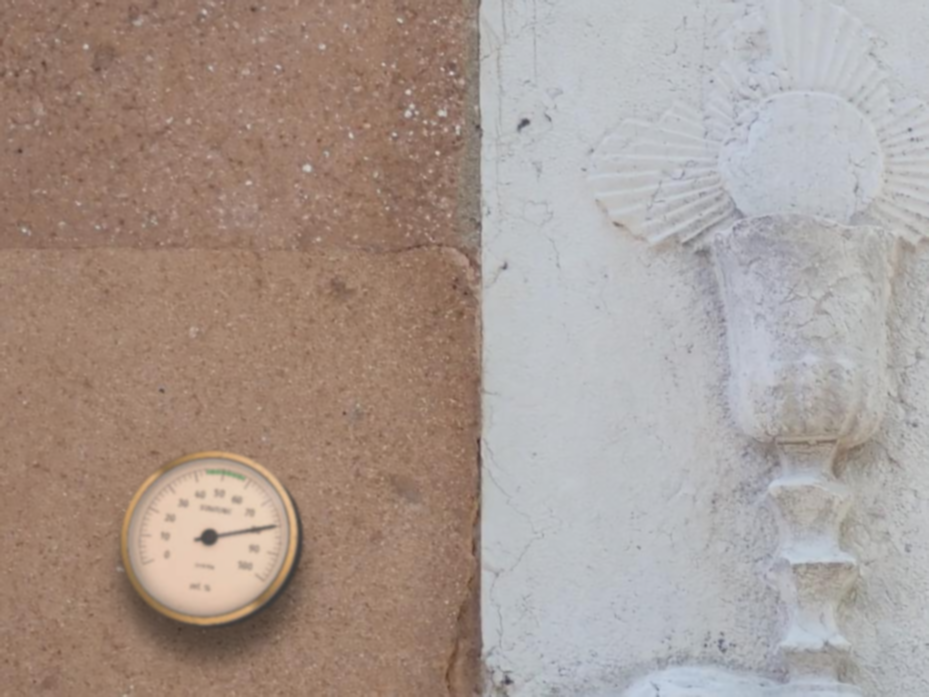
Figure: 80 %
